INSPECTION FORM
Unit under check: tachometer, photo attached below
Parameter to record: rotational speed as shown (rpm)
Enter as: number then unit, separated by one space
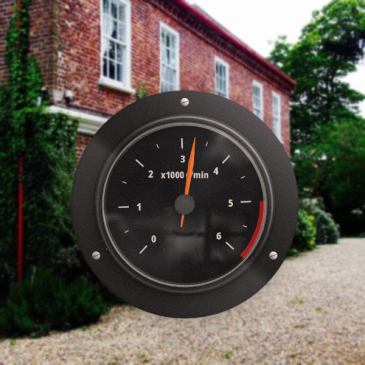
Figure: 3250 rpm
